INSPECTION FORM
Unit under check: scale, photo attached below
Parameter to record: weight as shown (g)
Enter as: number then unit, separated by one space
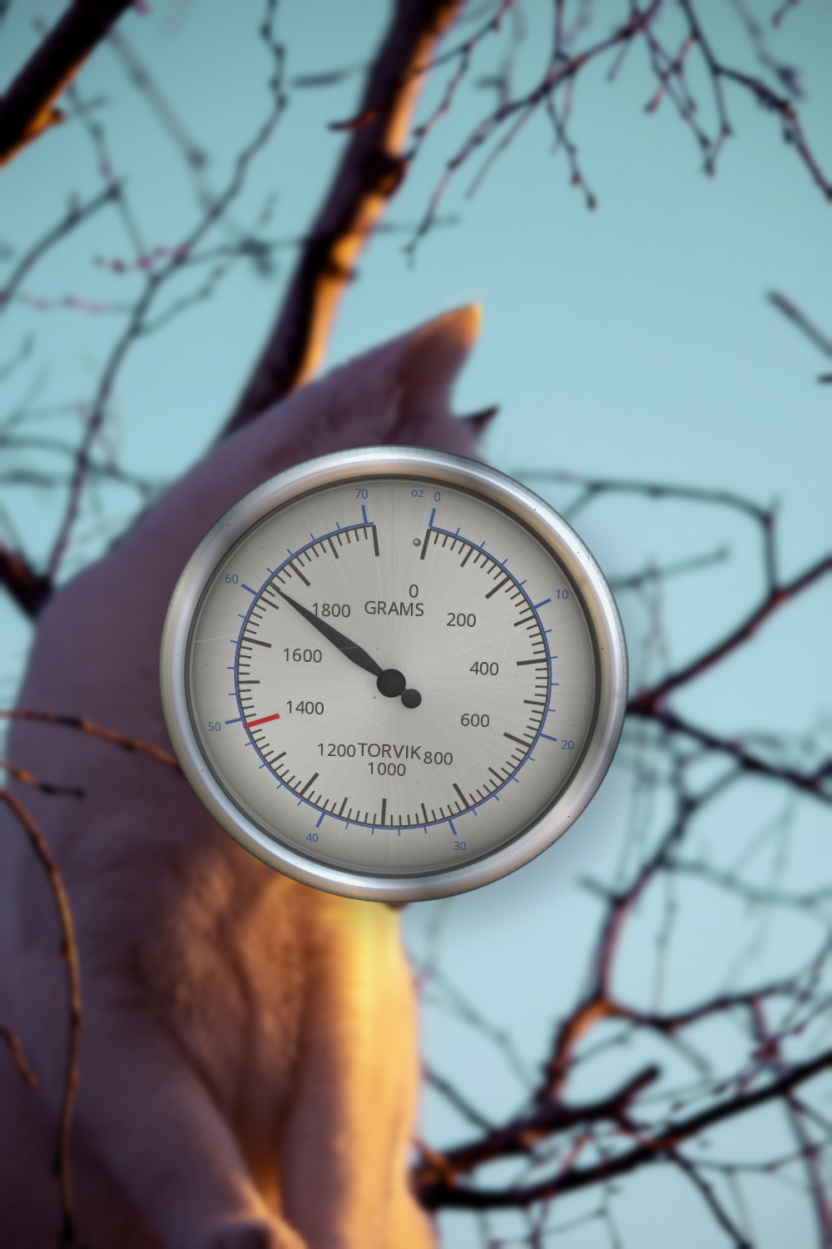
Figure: 1740 g
